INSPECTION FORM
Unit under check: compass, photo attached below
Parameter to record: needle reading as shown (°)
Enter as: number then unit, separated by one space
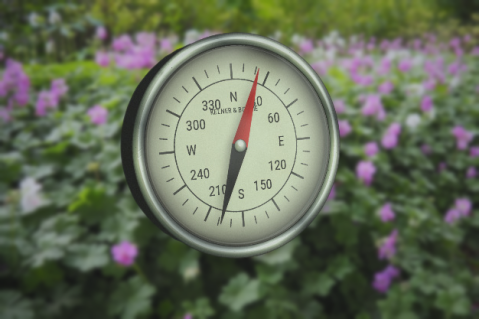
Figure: 20 °
